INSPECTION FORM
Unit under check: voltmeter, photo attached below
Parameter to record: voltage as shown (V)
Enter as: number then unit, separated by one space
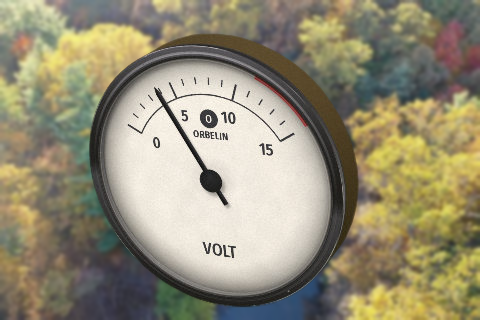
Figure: 4 V
